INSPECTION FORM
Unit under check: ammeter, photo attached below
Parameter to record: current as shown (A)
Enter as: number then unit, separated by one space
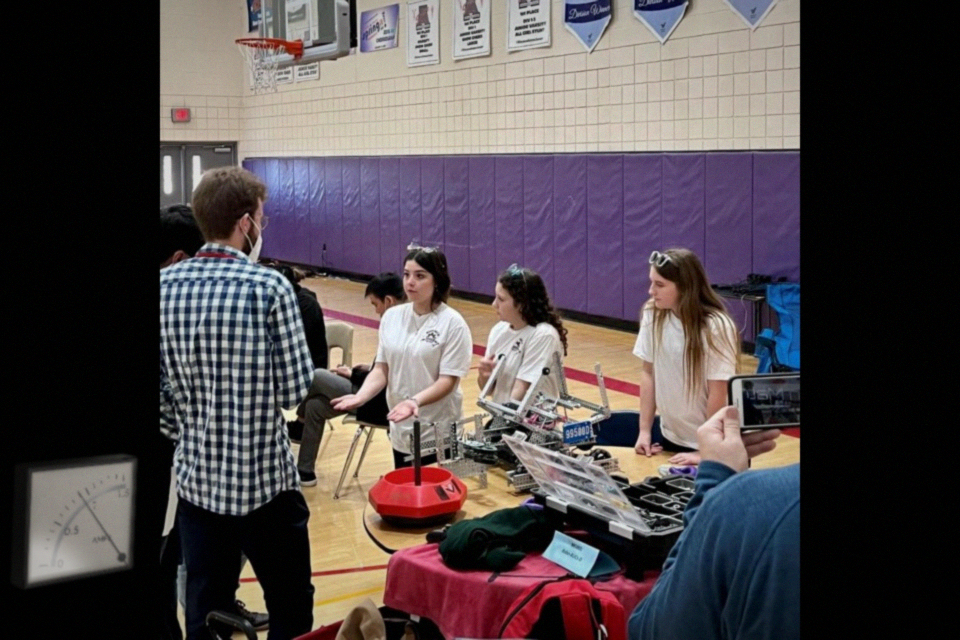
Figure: 0.9 A
